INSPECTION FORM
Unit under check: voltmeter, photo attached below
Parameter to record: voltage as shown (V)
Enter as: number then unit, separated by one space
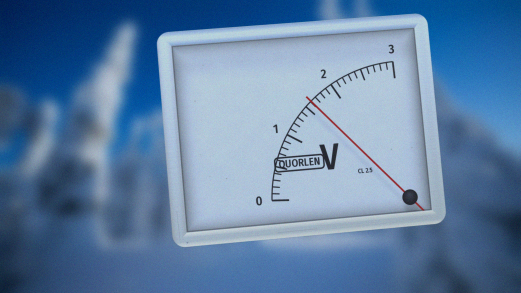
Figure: 1.6 V
